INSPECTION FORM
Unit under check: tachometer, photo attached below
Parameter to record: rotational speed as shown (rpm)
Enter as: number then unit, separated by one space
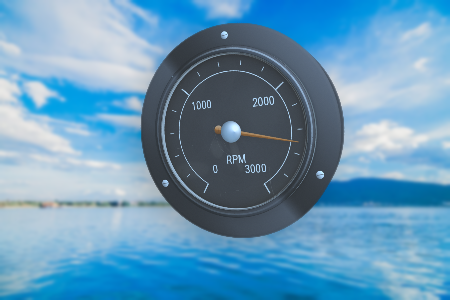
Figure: 2500 rpm
